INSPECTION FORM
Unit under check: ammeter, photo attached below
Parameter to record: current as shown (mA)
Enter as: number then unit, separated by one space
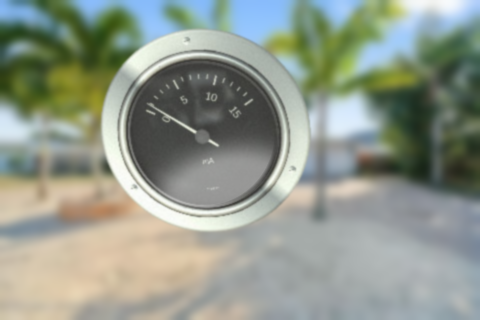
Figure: 1 mA
